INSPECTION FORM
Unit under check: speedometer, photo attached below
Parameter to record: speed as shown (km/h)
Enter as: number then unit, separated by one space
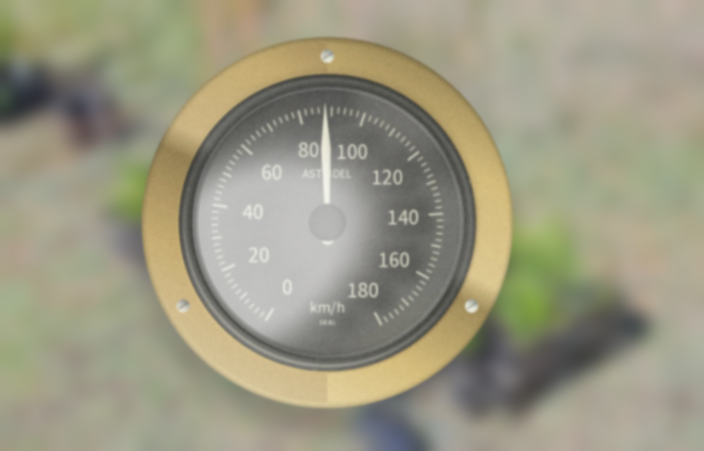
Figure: 88 km/h
